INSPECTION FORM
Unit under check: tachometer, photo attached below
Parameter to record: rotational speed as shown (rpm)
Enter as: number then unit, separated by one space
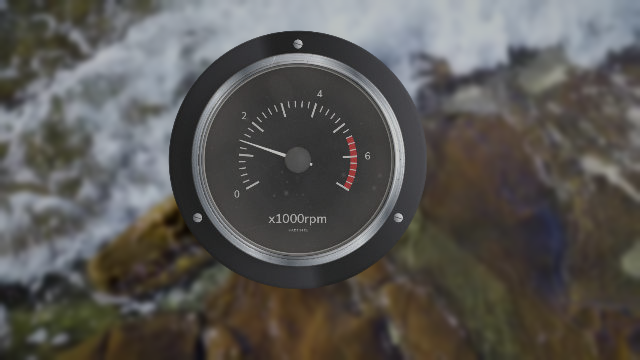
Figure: 1400 rpm
